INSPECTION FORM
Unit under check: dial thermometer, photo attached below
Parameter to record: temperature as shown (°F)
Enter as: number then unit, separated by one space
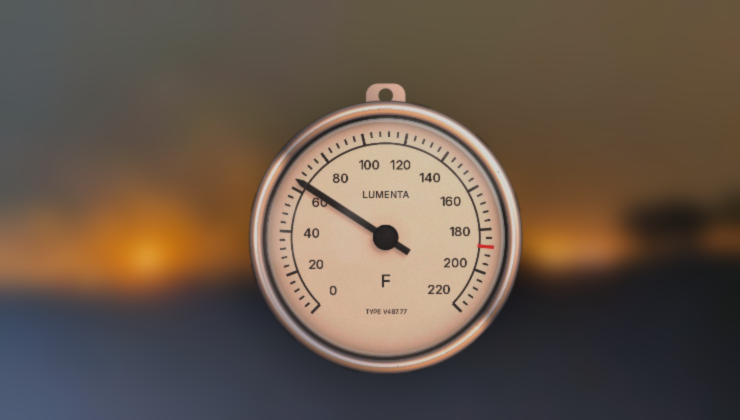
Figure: 64 °F
